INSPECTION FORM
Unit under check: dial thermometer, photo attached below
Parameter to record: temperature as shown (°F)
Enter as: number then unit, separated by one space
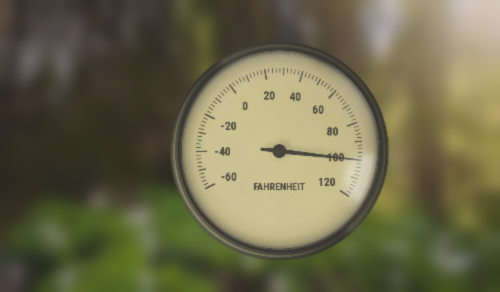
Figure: 100 °F
